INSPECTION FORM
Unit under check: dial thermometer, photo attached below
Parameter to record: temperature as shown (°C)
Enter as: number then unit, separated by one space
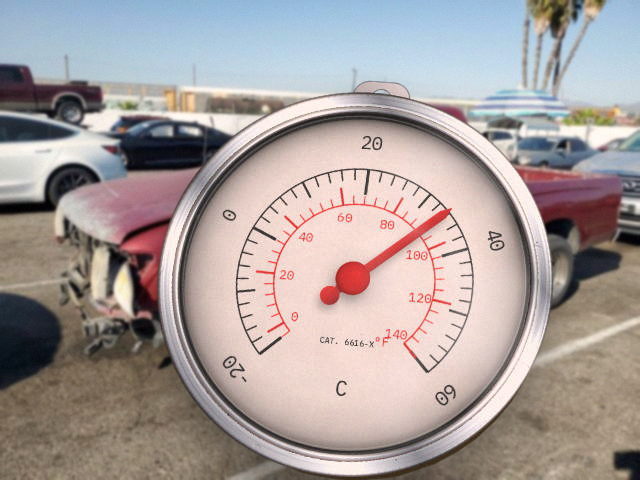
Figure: 34 °C
